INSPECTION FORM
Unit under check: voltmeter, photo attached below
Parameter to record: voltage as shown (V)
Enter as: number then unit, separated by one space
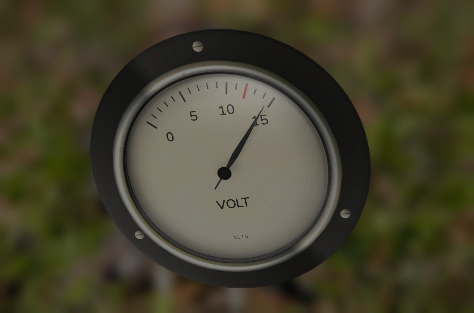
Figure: 14.5 V
